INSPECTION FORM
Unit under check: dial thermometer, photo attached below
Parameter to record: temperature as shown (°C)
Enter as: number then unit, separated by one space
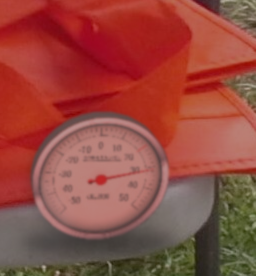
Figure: 30 °C
